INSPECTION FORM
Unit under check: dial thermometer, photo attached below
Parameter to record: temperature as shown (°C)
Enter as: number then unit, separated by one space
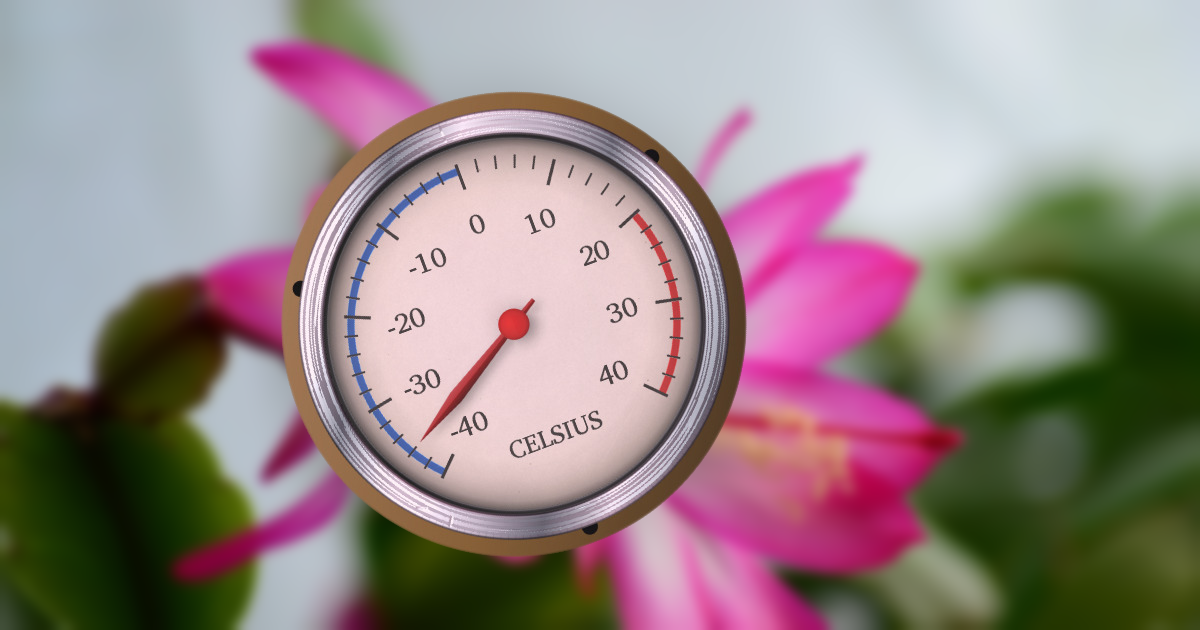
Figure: -36 °C
